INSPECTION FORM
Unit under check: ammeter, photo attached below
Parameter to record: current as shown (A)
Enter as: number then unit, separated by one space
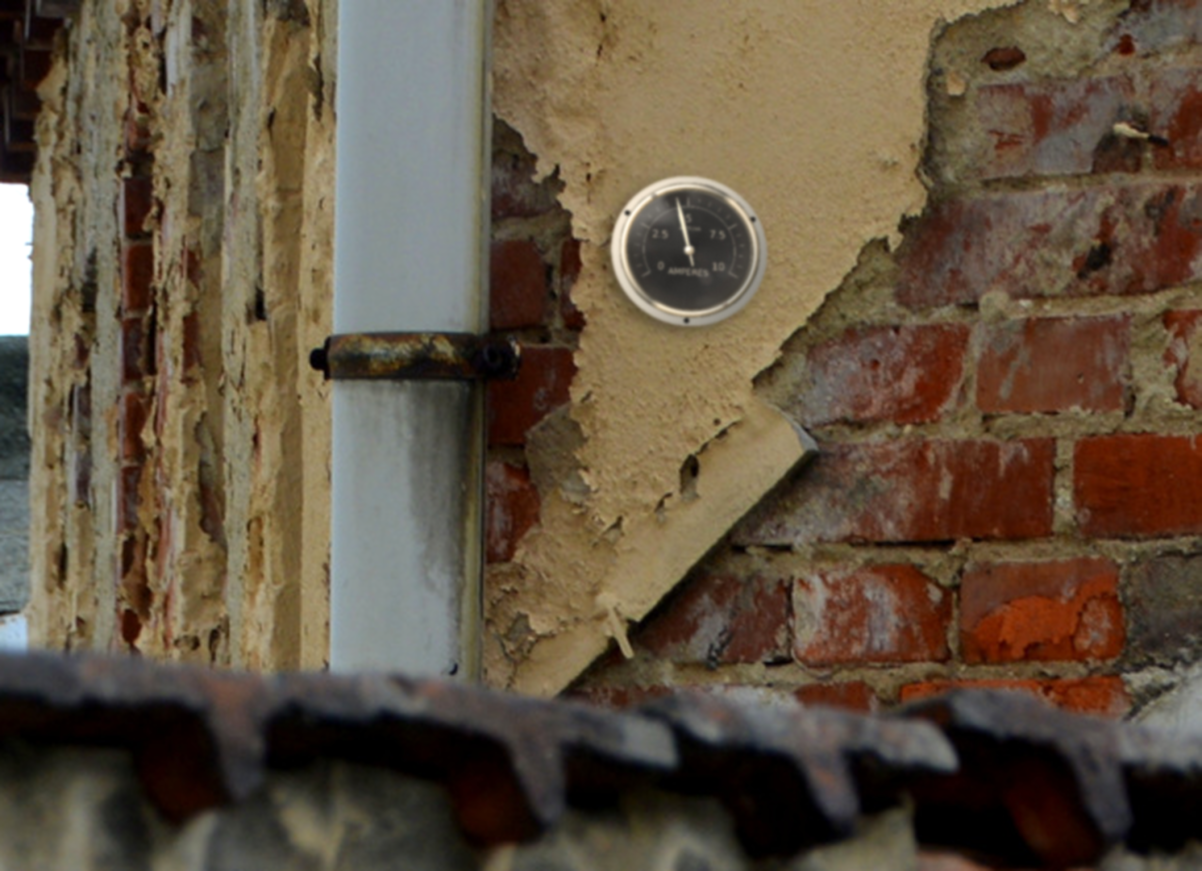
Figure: 4.5 A
